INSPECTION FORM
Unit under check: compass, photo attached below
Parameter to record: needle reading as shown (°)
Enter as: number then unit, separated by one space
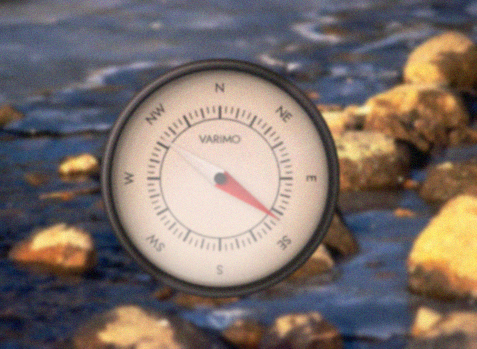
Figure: 125 °
